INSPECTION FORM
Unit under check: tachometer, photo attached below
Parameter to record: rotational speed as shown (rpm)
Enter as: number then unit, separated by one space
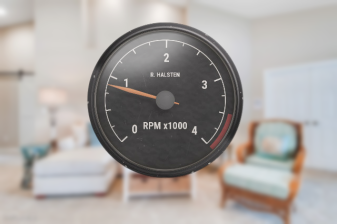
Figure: 875 rpm
